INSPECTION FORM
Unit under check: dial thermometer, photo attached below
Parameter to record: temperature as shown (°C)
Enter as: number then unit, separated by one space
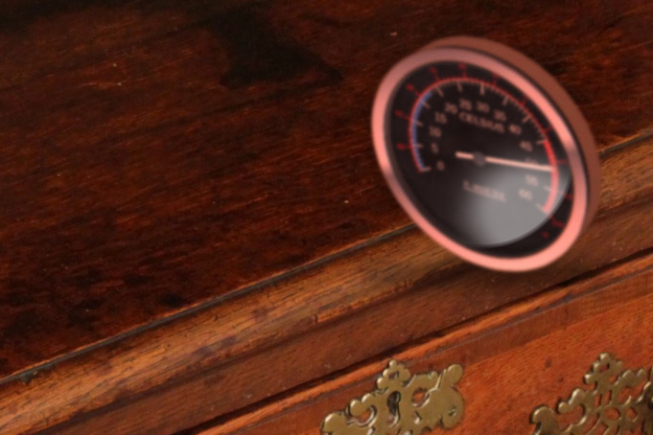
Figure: 50 °C
